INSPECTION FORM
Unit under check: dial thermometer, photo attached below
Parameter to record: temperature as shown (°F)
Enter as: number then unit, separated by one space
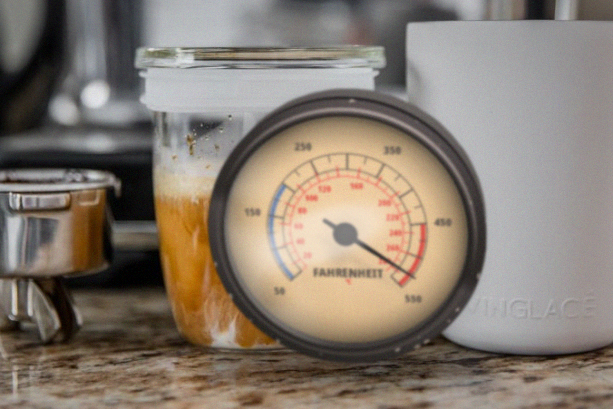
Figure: 525 °F
